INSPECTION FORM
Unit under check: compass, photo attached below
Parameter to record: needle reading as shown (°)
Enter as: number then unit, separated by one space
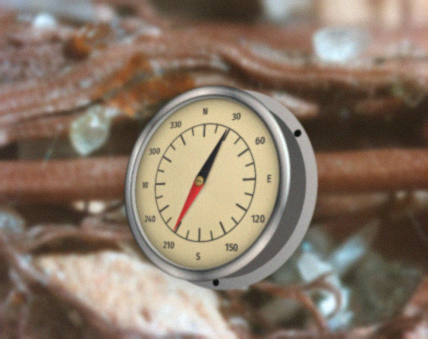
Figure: 210 °
